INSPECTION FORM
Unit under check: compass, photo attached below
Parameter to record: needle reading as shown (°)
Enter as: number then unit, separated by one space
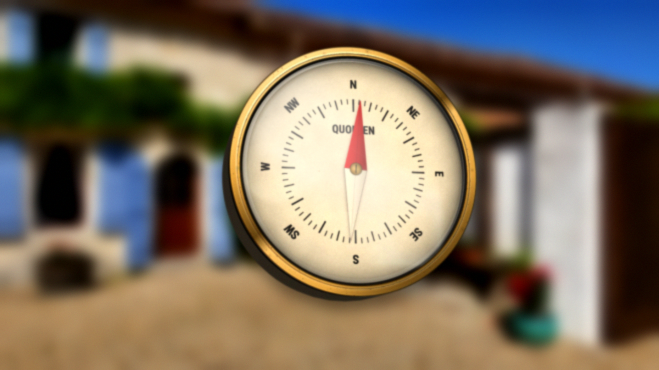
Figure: 5 °
